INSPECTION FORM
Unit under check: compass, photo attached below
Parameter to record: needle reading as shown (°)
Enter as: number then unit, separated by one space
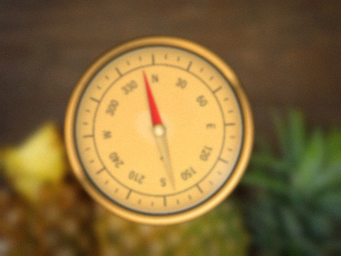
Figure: 350 °
